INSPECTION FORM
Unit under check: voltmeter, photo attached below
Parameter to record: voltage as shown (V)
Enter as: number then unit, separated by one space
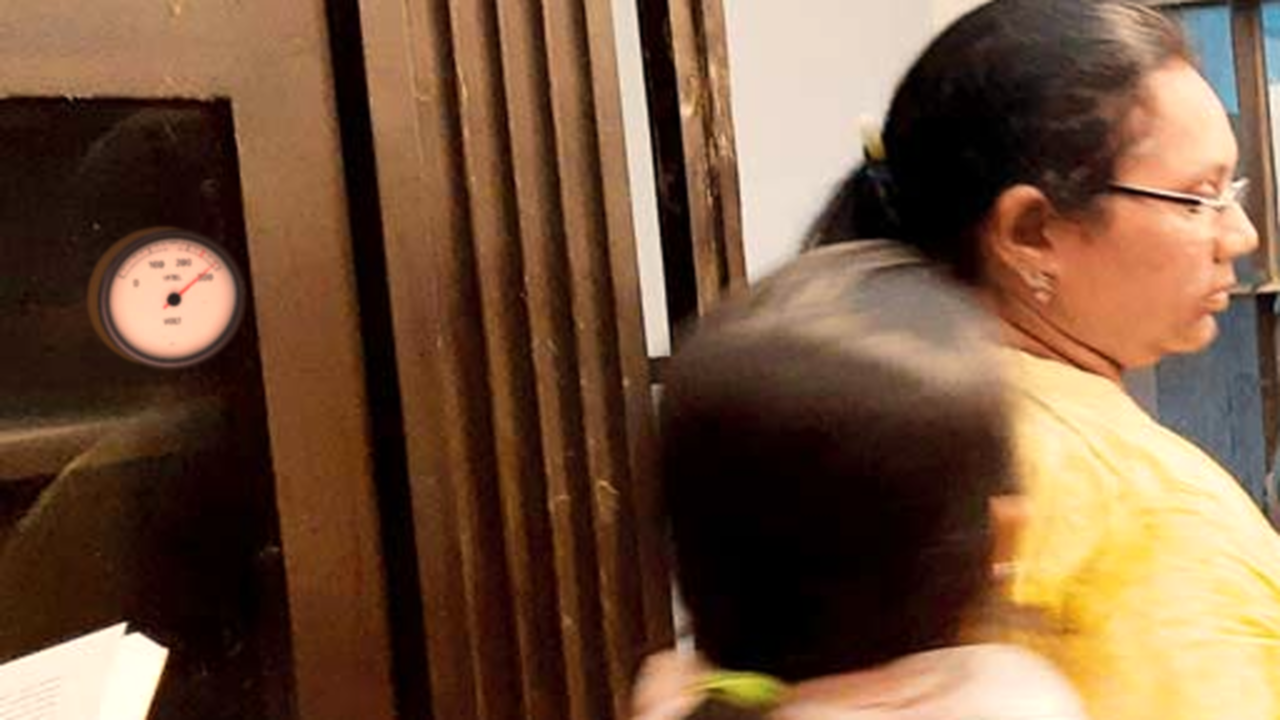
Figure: 280 V
